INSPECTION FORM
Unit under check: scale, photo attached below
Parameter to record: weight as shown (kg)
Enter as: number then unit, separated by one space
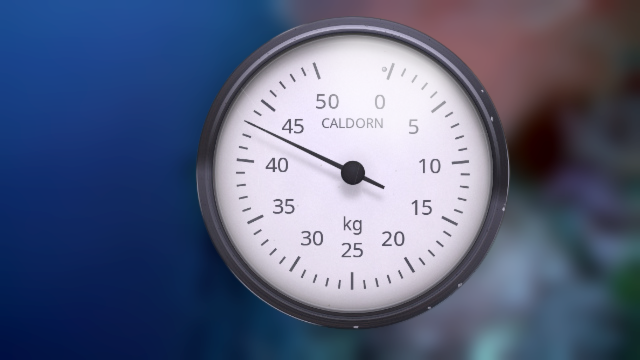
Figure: 43 kg
